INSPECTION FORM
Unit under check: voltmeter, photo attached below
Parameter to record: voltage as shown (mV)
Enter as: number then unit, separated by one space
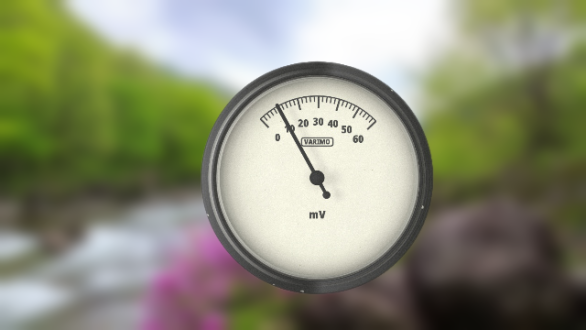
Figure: 10 mV
